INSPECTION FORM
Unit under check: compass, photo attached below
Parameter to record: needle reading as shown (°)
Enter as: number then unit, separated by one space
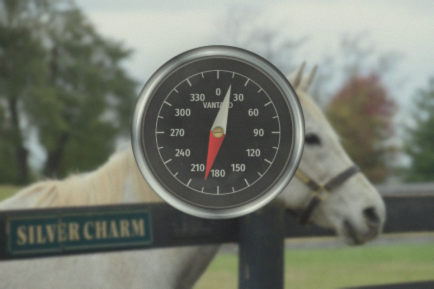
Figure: 195 °
